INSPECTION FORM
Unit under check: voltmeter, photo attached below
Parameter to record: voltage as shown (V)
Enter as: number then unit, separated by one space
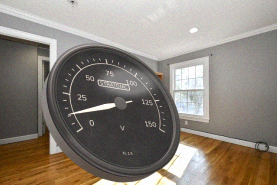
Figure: 10 V
